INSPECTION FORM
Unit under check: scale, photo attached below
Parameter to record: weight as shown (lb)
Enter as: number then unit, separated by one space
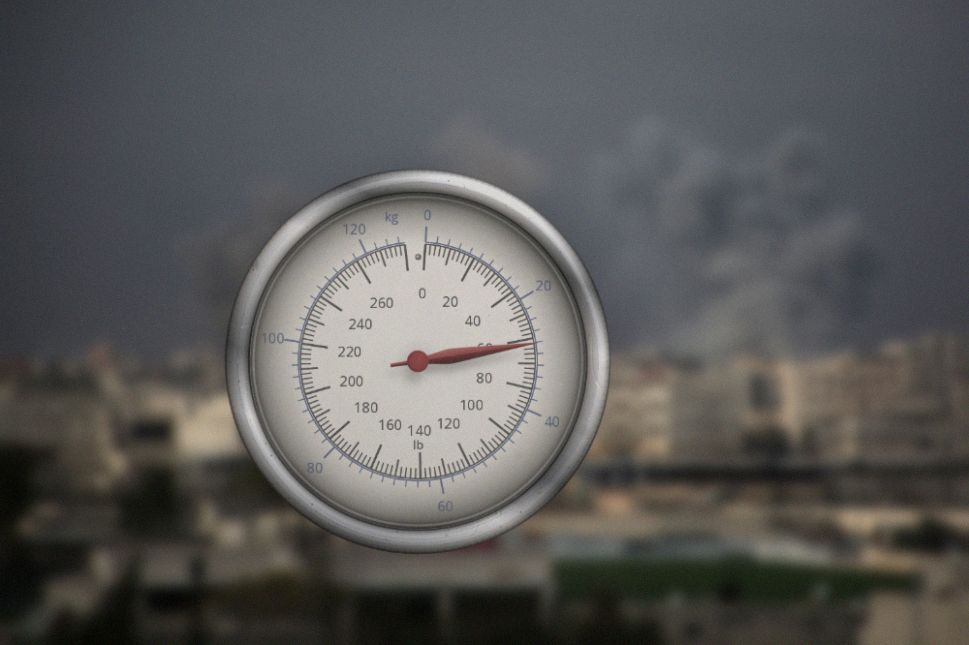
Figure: 62 lb
